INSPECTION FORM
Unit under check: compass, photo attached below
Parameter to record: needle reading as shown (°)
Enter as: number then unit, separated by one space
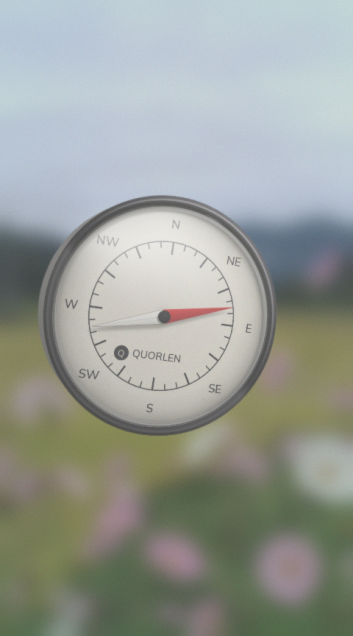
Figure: 75 °
